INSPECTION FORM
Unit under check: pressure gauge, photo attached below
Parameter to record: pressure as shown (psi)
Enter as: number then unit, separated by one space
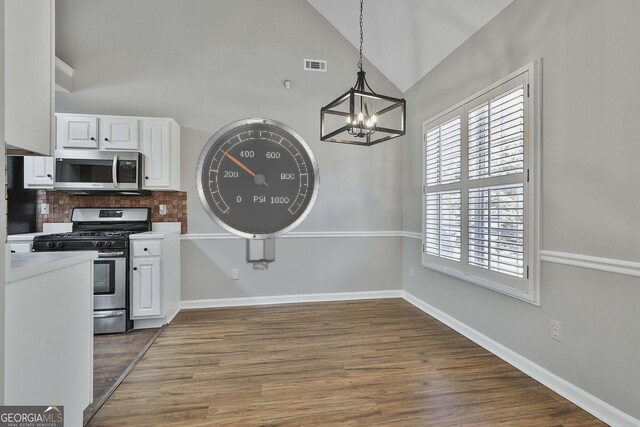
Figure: 300 psi
